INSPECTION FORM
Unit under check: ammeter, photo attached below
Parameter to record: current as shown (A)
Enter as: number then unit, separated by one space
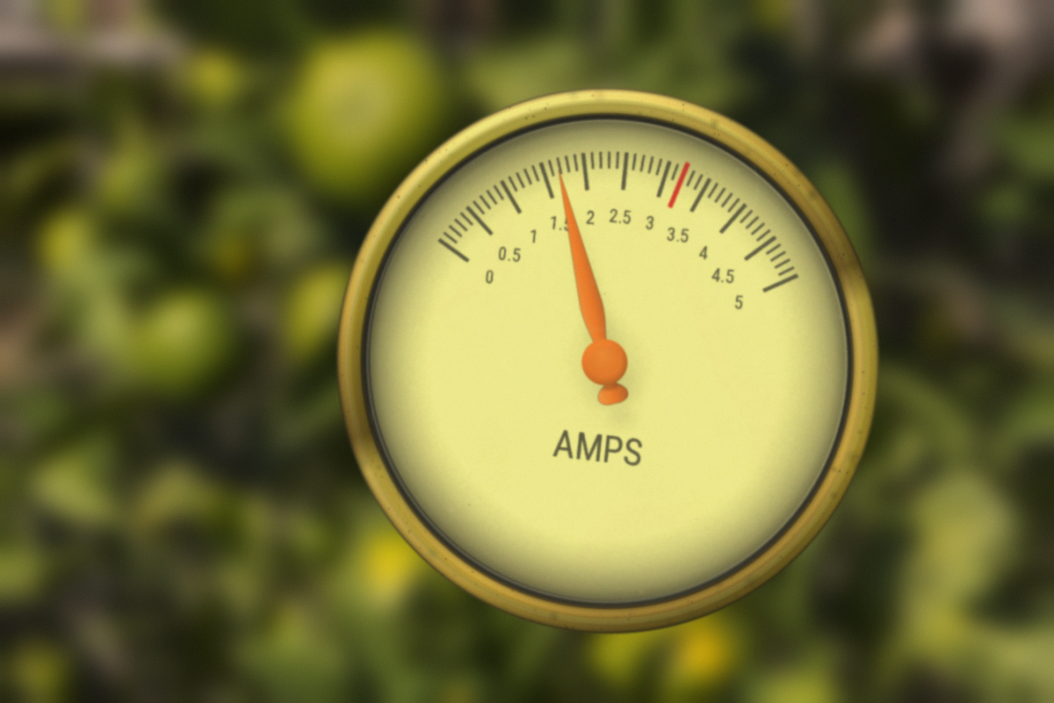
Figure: 1.7 A
